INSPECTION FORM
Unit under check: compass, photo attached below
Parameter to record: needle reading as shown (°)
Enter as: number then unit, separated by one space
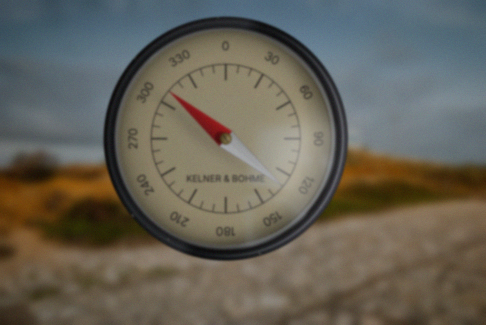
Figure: 310 °
